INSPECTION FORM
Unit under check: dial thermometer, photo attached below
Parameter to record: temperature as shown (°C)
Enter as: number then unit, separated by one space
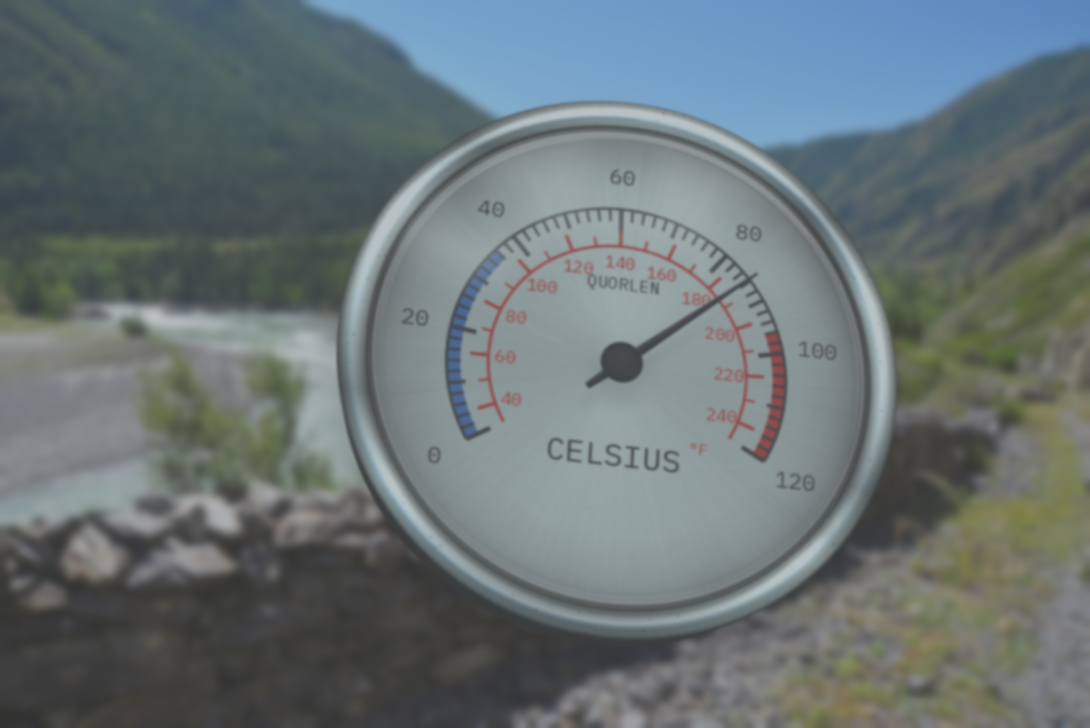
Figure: 86 °C
